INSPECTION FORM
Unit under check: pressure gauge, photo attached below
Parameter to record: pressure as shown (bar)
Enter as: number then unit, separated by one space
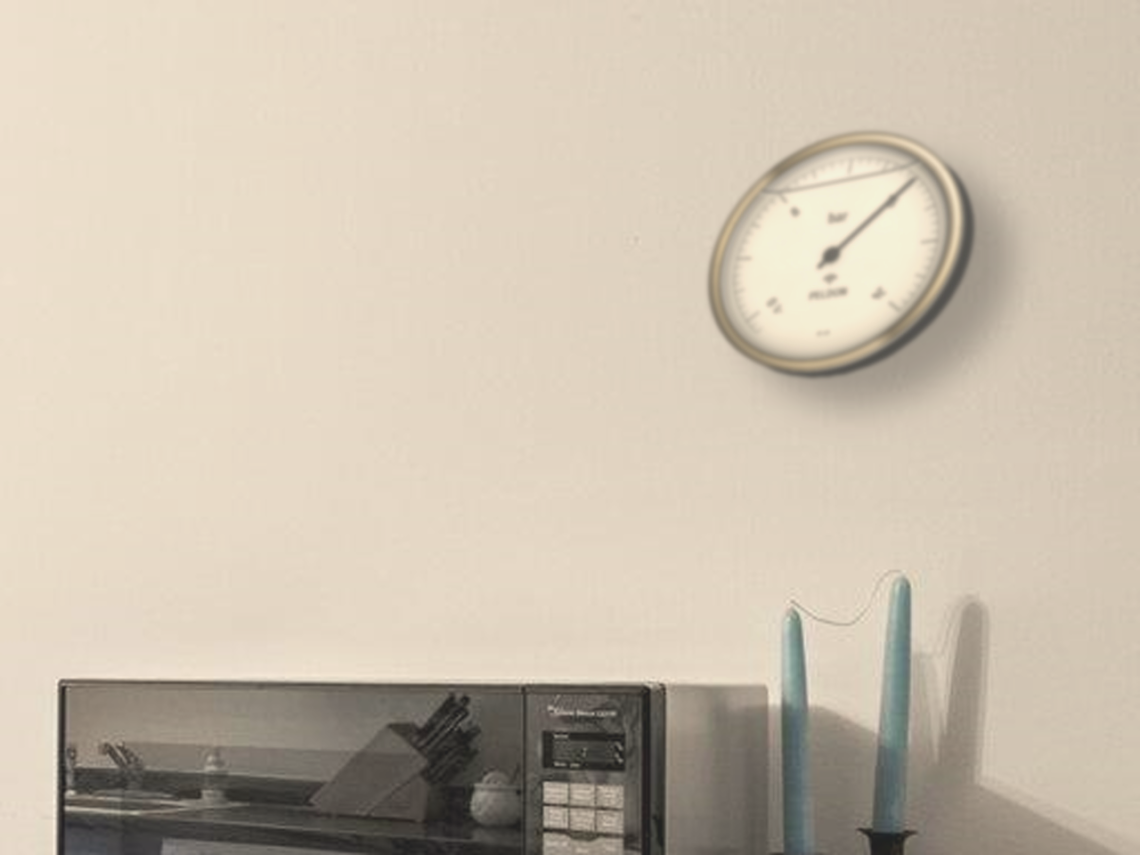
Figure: 16 bar
